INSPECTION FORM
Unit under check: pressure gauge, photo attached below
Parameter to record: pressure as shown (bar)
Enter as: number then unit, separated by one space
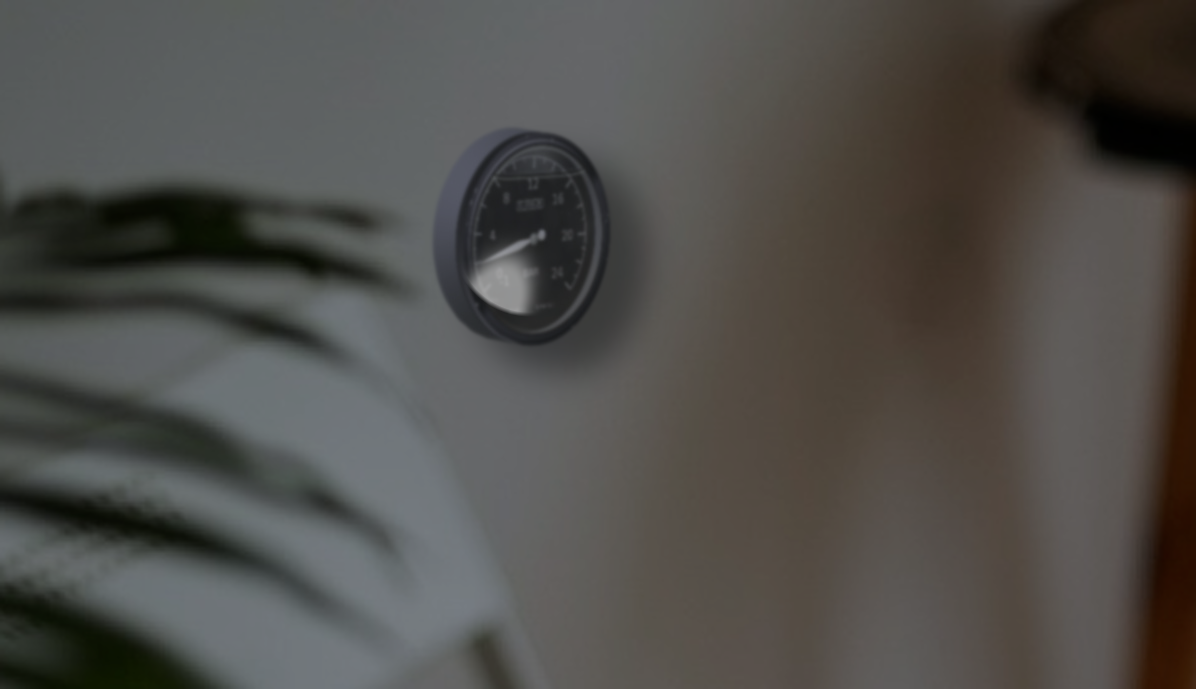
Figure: 2 bar
